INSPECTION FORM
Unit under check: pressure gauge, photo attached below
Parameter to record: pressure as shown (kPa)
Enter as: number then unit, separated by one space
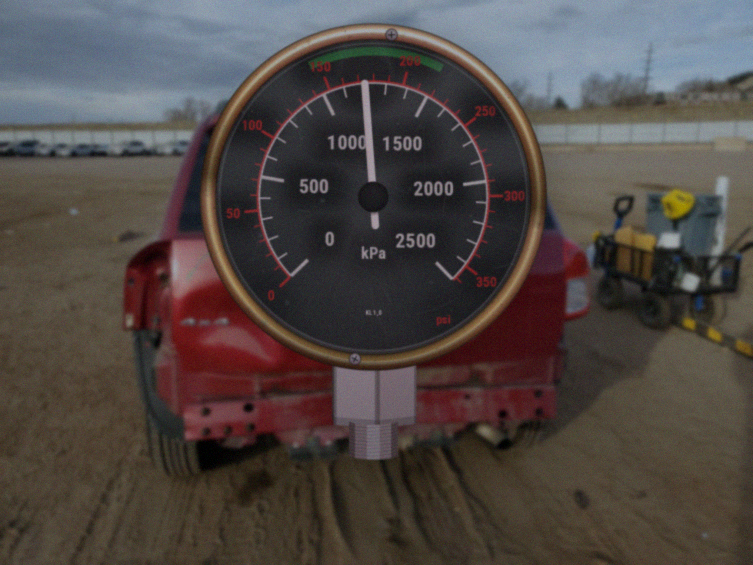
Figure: 1200 kPa
